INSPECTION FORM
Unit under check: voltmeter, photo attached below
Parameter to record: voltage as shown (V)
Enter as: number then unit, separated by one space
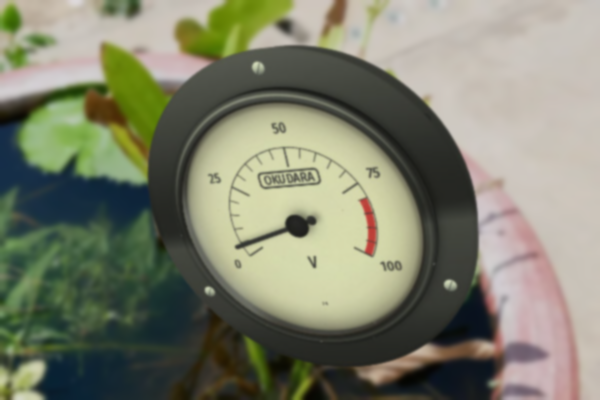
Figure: 5 V
